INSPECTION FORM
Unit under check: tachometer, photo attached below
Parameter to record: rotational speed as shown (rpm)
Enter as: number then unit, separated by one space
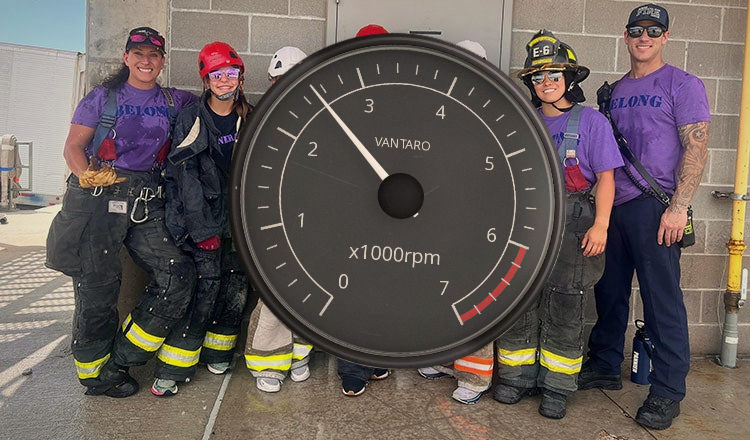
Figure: 2500 rpm
